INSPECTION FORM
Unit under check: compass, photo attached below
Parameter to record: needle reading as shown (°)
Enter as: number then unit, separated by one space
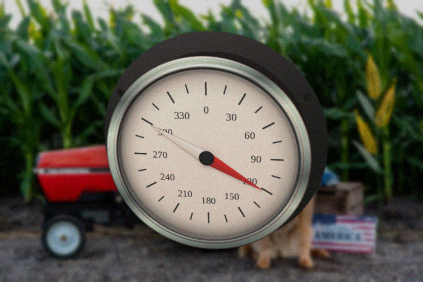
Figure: 120 °
